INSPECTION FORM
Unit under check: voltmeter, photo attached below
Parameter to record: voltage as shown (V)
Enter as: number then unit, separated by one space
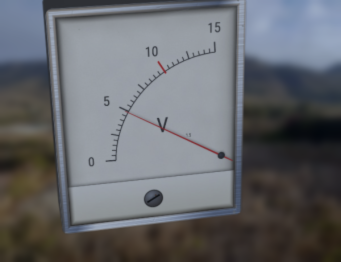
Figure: 5 V
